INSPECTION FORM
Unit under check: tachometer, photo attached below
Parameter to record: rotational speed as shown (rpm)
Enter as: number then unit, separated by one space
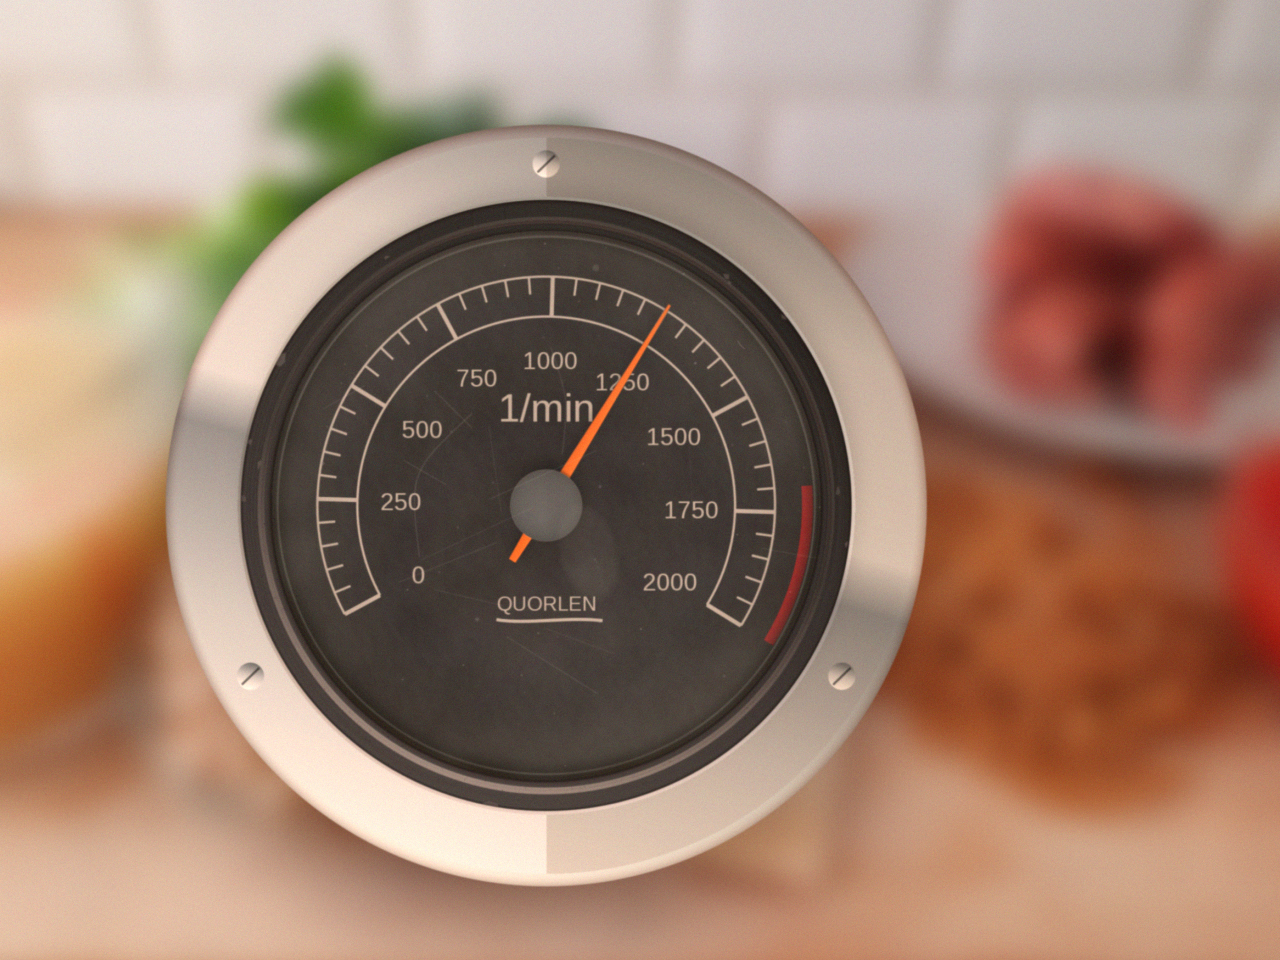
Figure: 1250 rpm
